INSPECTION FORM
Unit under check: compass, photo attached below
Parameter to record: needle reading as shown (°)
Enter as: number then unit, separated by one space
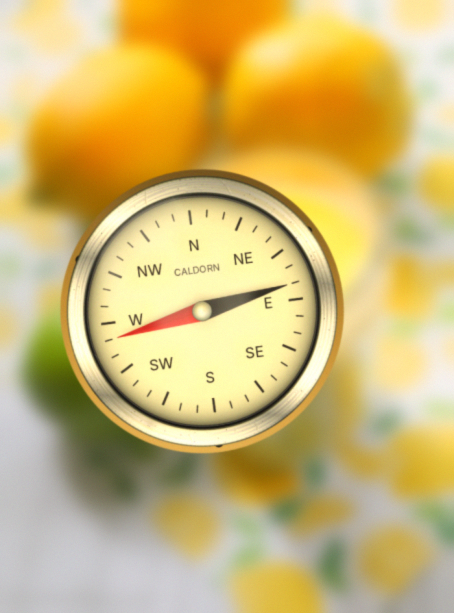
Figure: 260 °
